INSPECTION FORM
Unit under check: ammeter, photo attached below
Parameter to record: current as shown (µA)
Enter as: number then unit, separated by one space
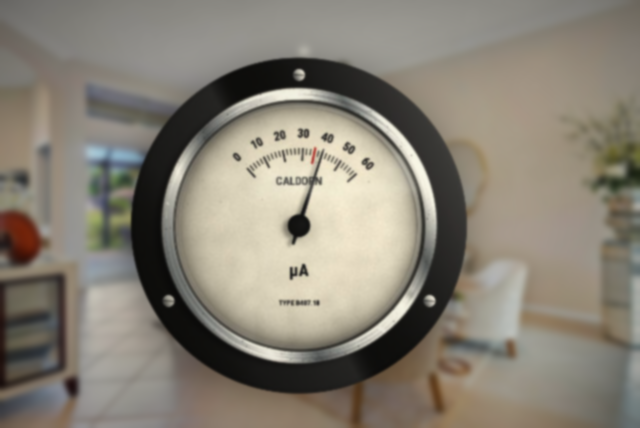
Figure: 40 µA
